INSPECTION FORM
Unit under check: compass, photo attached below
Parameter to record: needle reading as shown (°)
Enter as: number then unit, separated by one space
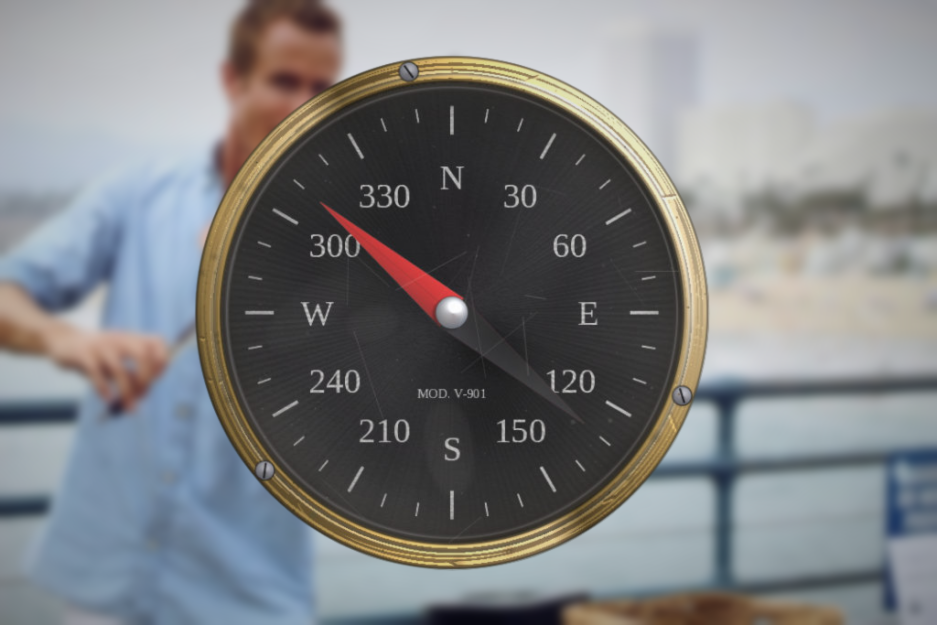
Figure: 310 °
